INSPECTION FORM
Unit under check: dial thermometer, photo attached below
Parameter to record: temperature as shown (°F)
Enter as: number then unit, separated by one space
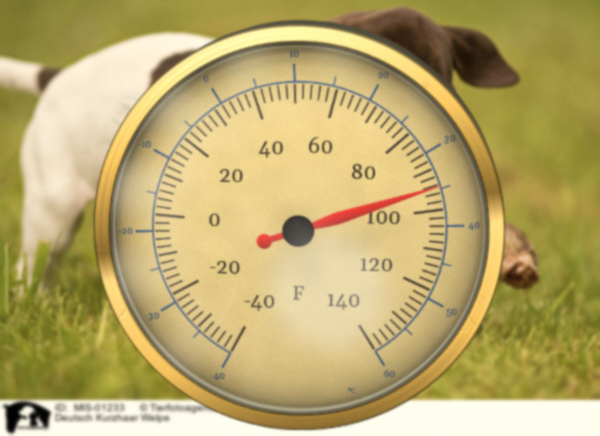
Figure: 94 °F
